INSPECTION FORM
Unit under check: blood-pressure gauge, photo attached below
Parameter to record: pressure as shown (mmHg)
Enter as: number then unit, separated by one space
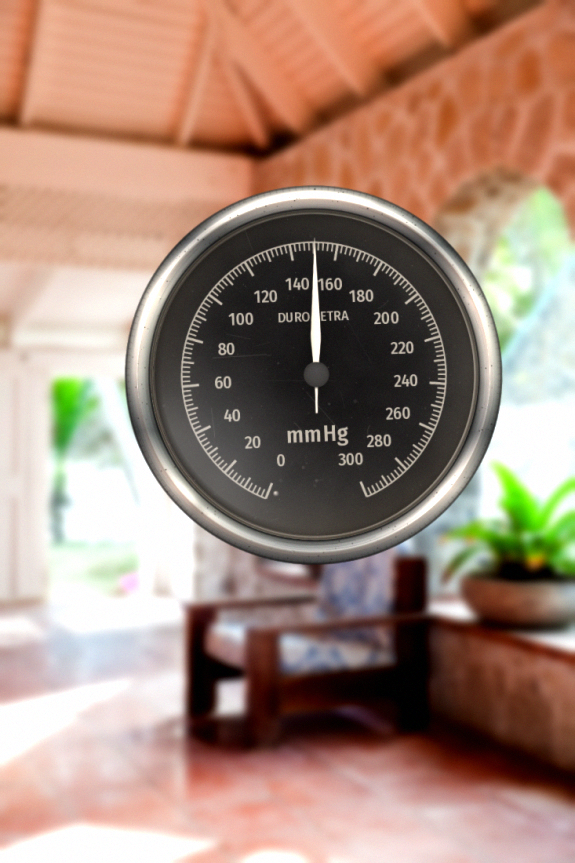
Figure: 150 mmHg
